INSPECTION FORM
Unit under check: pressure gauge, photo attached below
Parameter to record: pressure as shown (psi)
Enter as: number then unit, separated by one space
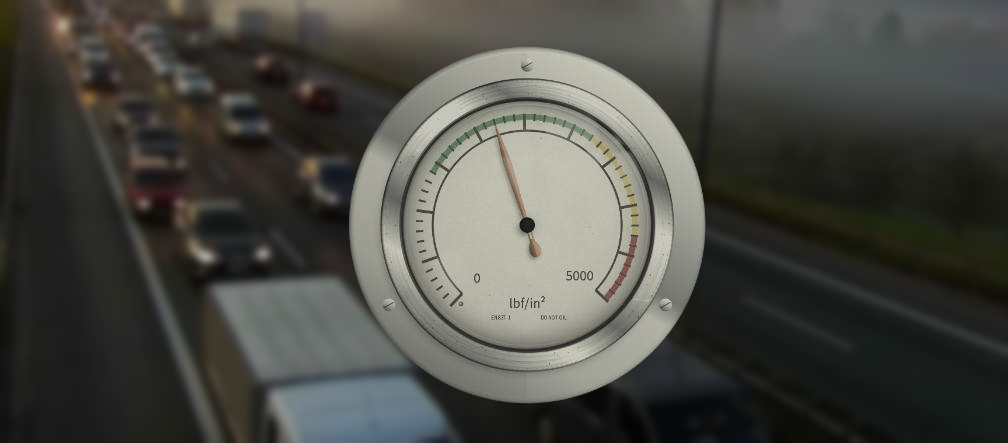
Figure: 2200 psi
